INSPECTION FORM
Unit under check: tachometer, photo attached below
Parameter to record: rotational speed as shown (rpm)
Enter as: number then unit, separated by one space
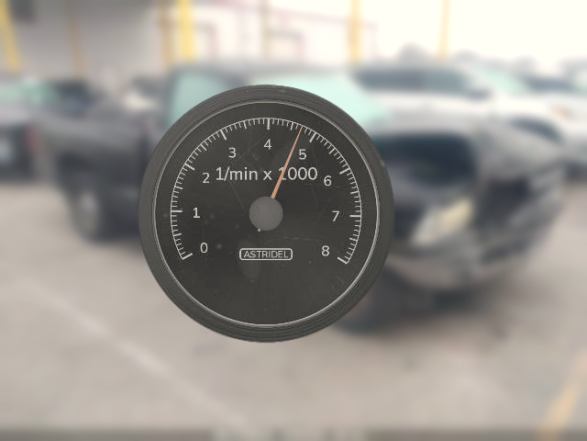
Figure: 4700 rpm
